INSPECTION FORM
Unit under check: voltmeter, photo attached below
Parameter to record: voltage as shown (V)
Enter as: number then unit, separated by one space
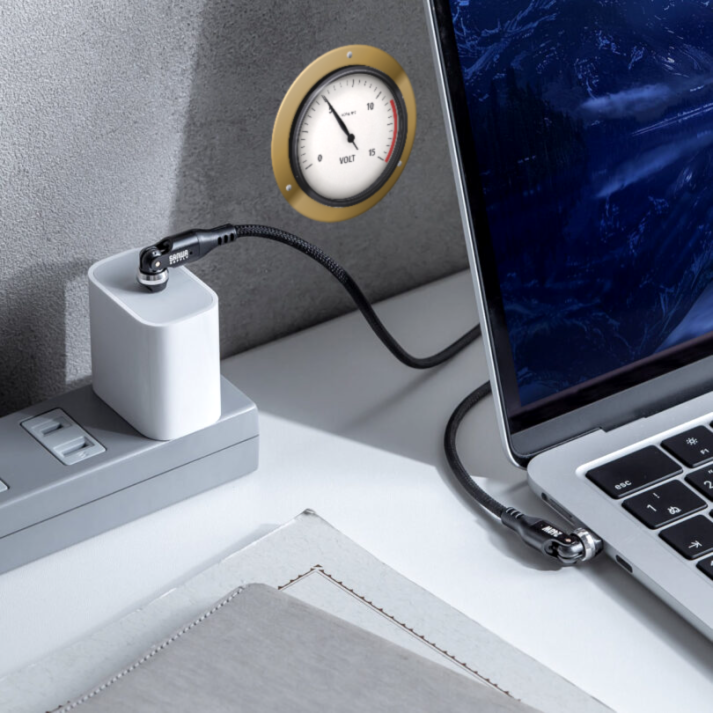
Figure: 5 V
